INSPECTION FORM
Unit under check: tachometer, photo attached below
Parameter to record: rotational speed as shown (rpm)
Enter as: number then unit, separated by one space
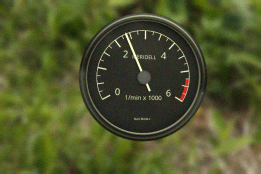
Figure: 2375 rpm
